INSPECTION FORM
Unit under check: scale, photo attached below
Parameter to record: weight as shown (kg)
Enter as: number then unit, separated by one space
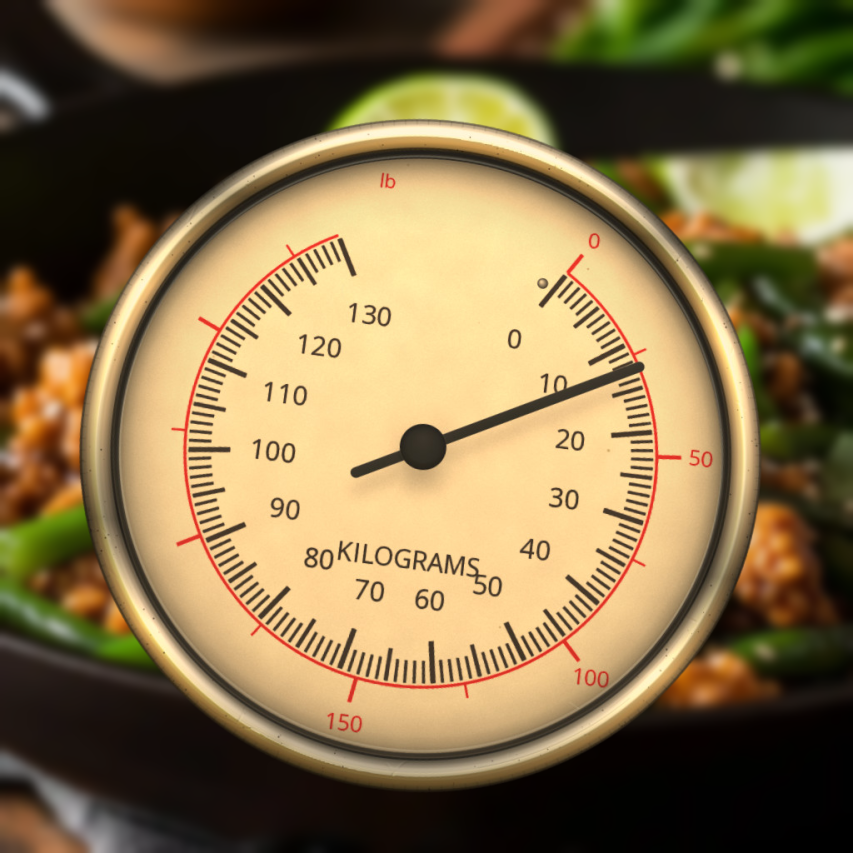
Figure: 13 kg
